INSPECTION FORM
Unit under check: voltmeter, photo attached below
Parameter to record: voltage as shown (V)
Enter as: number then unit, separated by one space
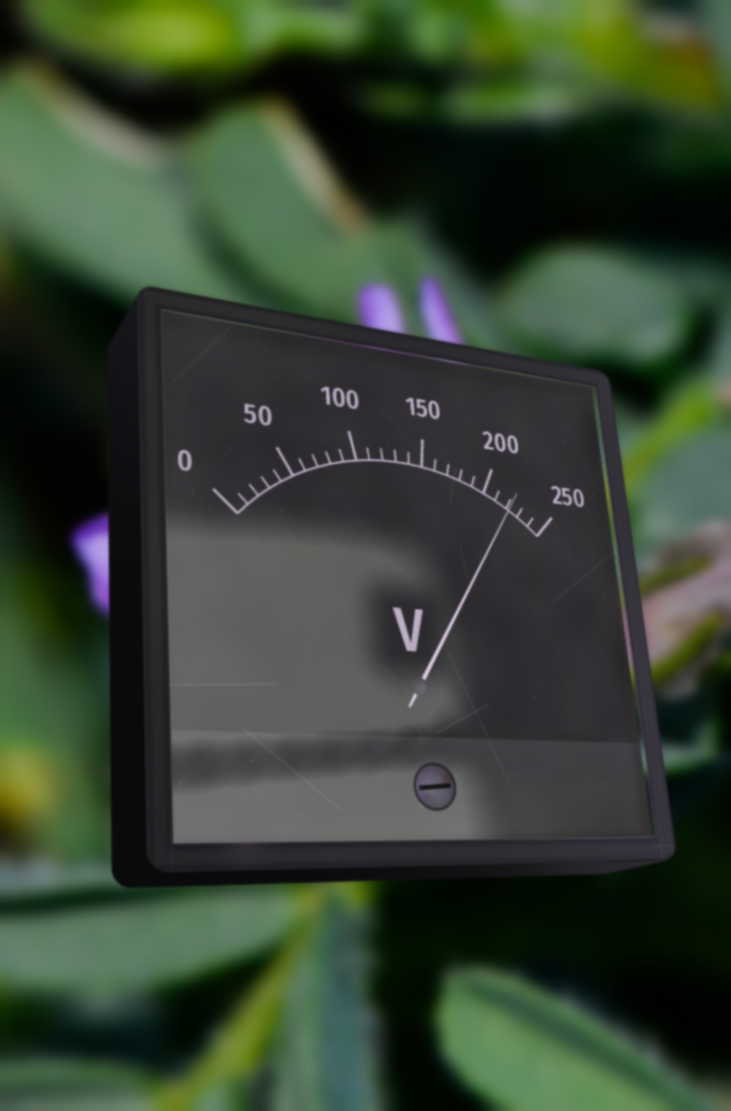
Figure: 220 V
